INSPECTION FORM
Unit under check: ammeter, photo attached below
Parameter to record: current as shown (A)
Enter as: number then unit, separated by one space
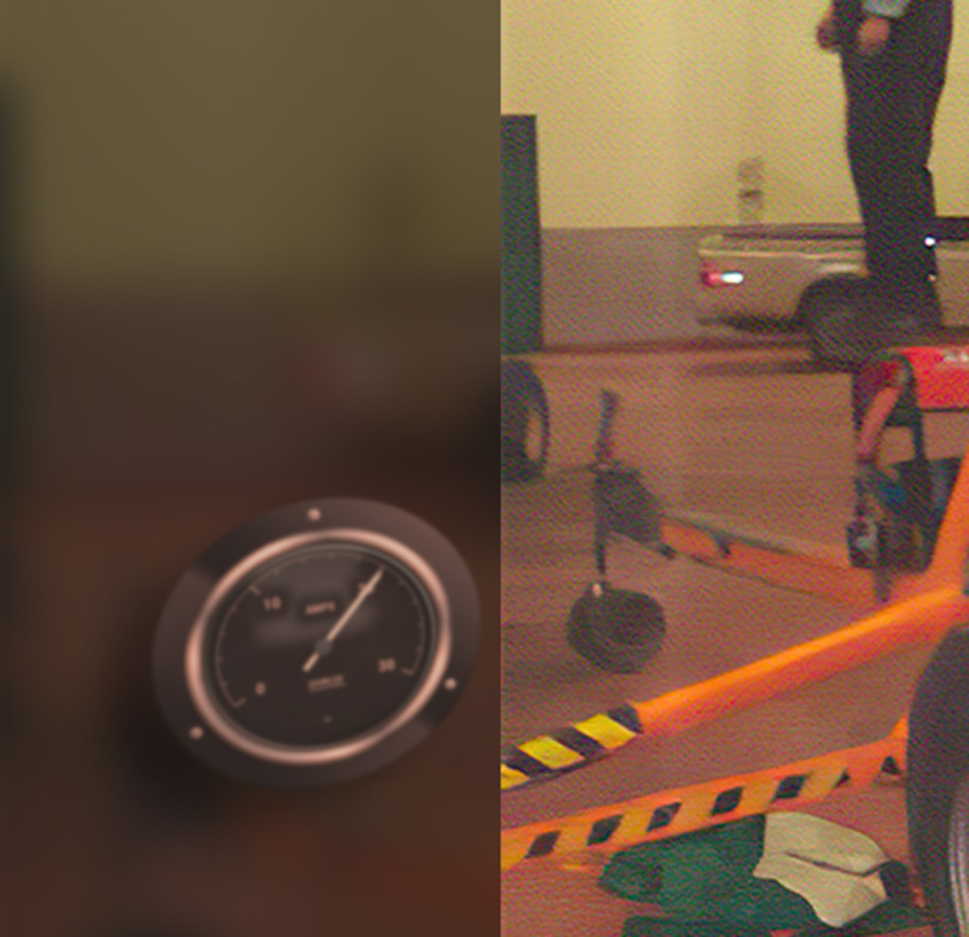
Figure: 20 A
